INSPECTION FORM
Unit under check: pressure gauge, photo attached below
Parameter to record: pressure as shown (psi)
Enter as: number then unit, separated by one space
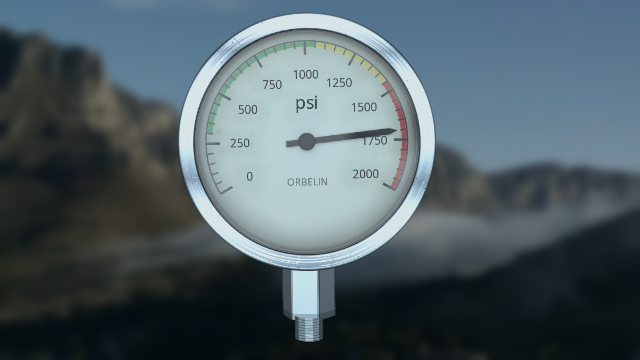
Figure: 1700 psi
